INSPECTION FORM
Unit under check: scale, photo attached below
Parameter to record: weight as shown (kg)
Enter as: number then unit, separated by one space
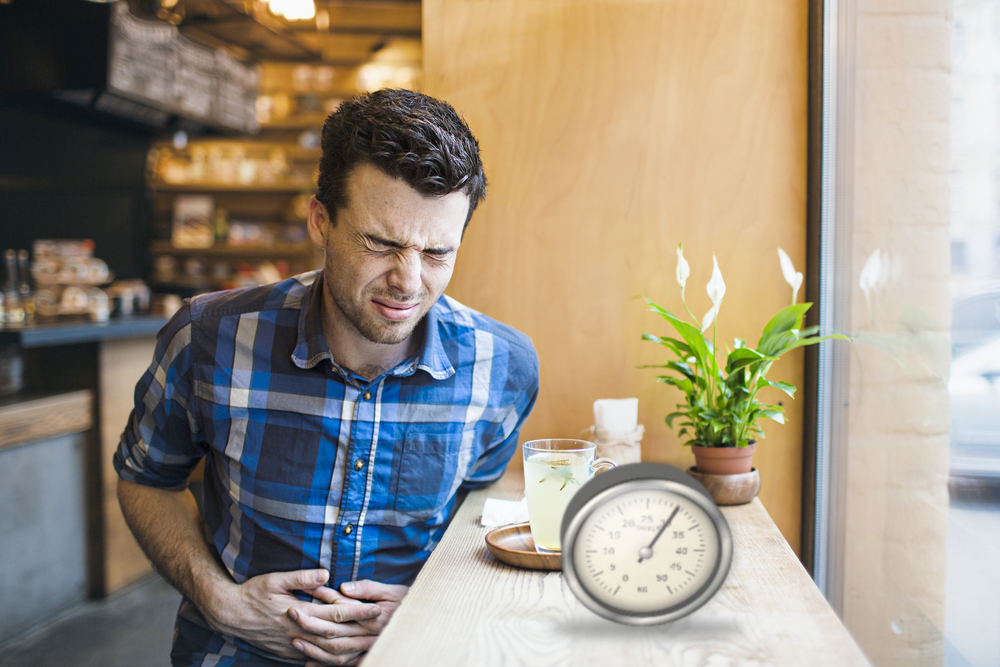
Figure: 30 kg
